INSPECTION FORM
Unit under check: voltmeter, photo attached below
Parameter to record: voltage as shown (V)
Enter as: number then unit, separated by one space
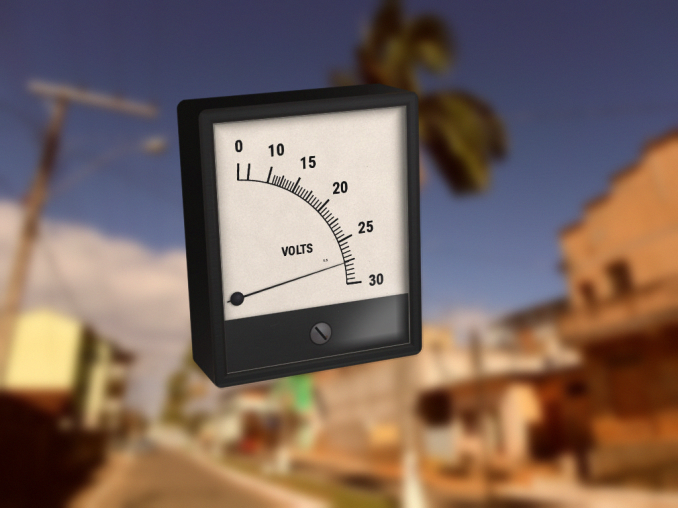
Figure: 27.5 V
